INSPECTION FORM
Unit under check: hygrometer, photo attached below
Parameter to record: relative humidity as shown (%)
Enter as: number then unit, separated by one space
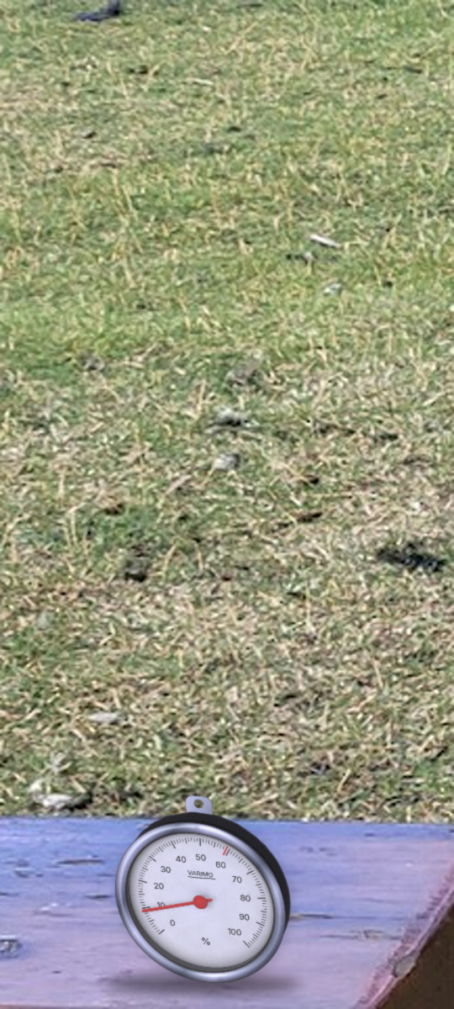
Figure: 10 %
